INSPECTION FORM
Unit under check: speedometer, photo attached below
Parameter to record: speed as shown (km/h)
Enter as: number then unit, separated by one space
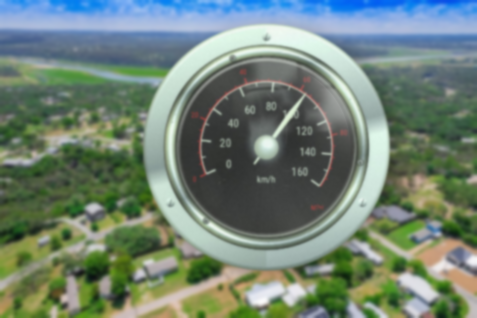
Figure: 100 km/h
